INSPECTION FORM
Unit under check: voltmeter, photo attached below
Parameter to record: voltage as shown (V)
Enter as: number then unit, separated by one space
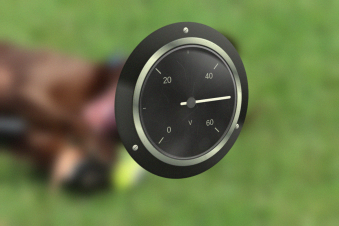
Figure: 50 V
